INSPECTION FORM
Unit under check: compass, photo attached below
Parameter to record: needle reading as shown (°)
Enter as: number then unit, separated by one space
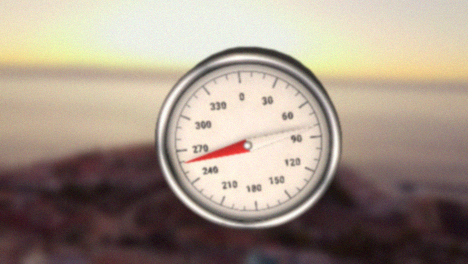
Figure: 260 °
